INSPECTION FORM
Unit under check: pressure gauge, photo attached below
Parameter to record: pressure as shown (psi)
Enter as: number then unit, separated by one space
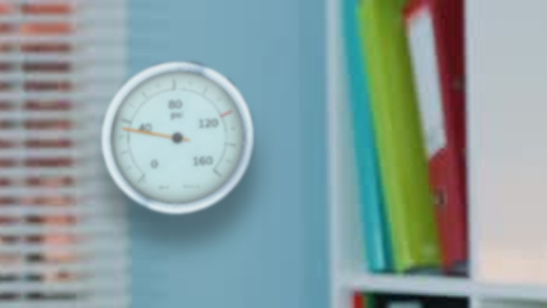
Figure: 35 psi
